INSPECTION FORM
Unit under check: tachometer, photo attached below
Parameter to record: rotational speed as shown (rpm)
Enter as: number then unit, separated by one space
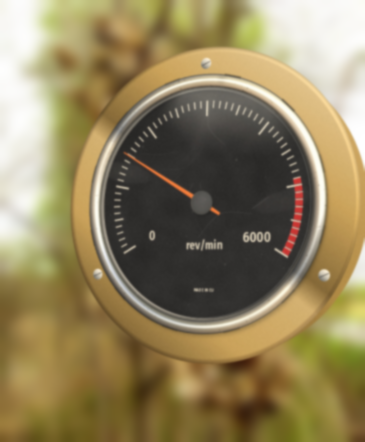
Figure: 1500 rpm
